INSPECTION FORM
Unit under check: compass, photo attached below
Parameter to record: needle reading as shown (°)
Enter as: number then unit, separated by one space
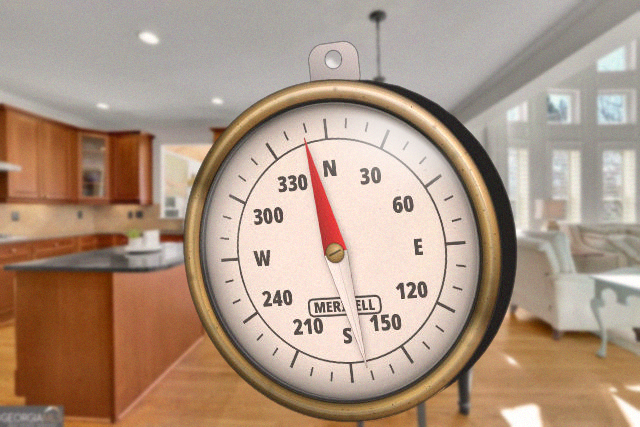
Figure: 350 °
